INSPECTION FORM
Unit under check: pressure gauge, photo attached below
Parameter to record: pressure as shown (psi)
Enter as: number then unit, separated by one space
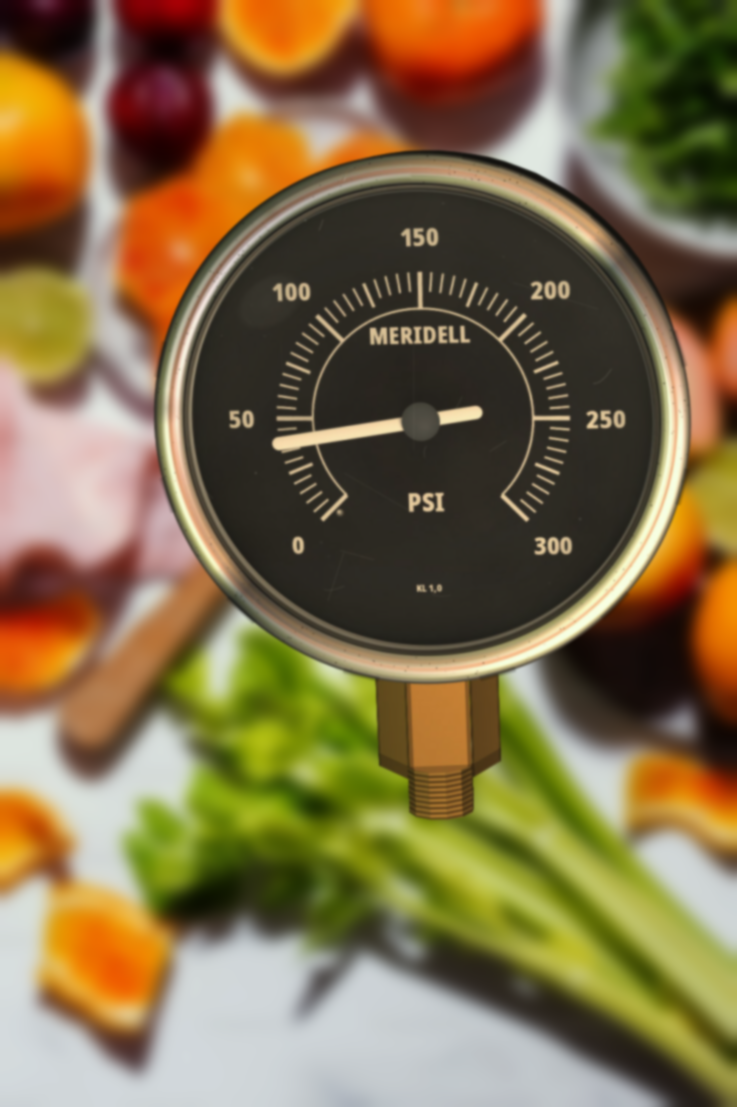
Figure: 40 psi
